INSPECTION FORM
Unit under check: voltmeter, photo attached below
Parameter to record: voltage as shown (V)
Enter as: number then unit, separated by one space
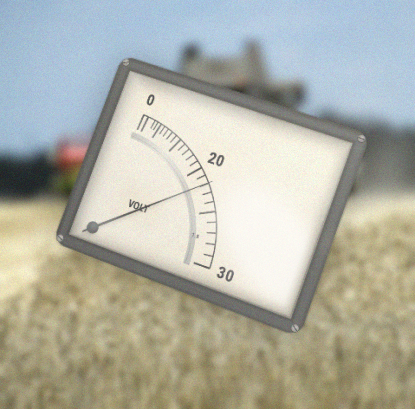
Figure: 22 V
